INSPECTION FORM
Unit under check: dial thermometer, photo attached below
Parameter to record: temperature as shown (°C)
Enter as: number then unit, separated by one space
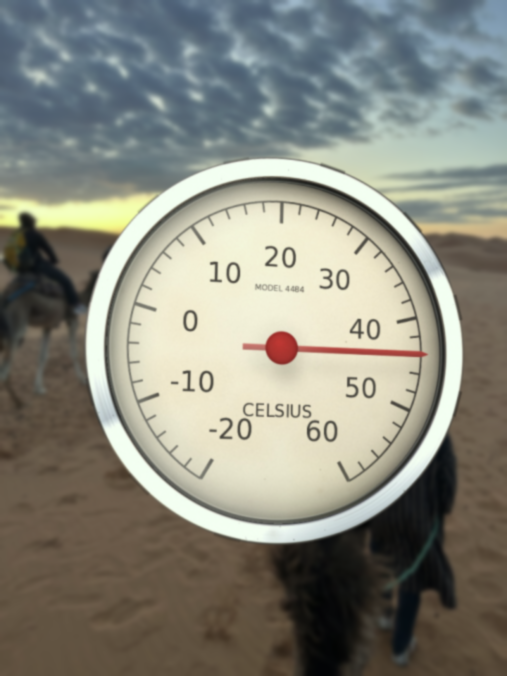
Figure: 44 °C
